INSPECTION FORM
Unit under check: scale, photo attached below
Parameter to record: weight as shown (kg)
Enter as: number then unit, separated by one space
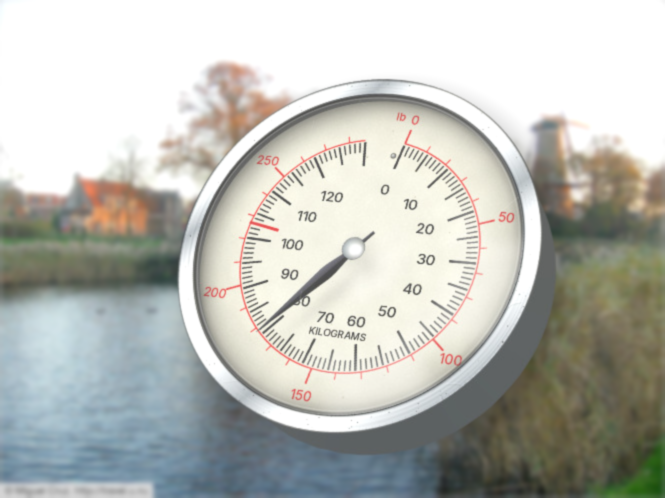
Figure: 80 kg
